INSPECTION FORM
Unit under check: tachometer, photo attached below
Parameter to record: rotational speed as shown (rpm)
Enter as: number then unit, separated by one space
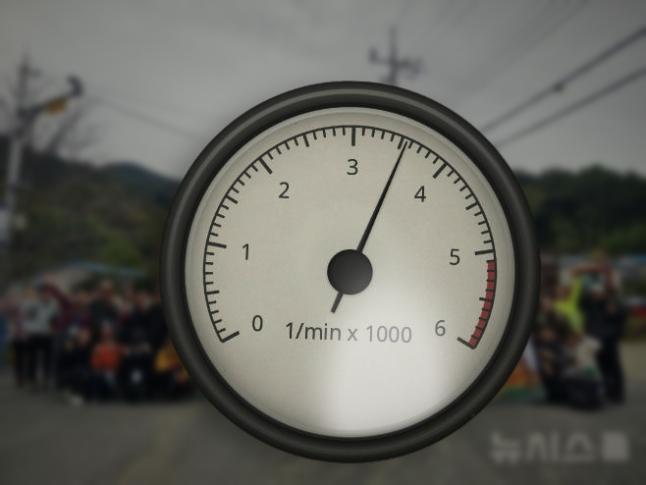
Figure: 3550 rpm
